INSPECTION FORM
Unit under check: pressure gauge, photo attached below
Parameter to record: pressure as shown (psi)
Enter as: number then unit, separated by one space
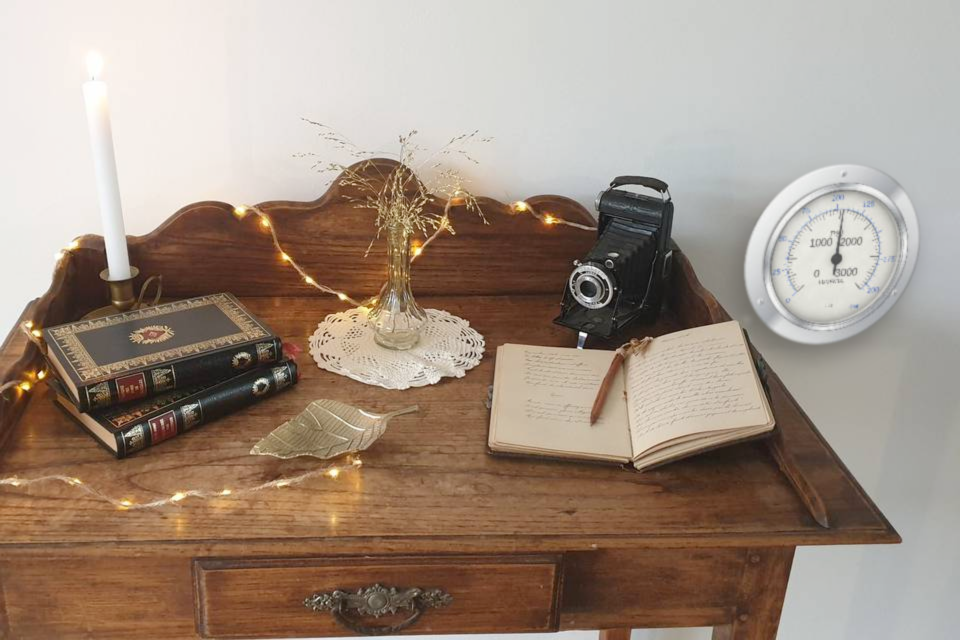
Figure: 1500 psi
